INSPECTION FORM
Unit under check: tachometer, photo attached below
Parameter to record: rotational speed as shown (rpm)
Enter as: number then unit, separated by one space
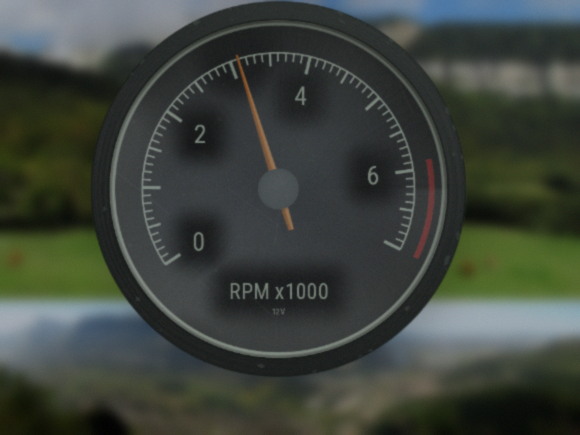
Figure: 3100 rpm
